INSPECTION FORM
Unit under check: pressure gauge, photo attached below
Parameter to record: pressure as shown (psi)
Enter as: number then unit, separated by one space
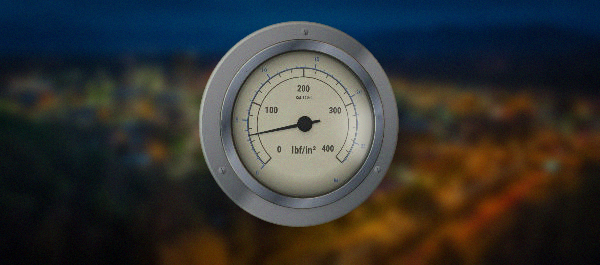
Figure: 50 psi
